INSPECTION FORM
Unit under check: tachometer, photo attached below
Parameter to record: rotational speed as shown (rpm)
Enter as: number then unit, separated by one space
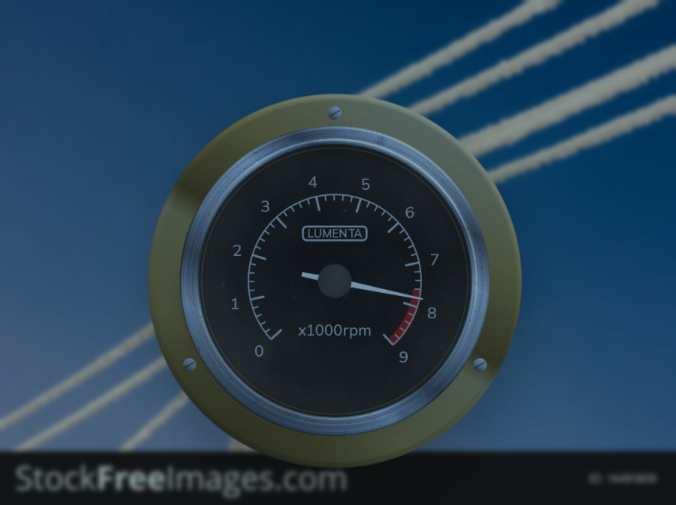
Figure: 7800 rpm
